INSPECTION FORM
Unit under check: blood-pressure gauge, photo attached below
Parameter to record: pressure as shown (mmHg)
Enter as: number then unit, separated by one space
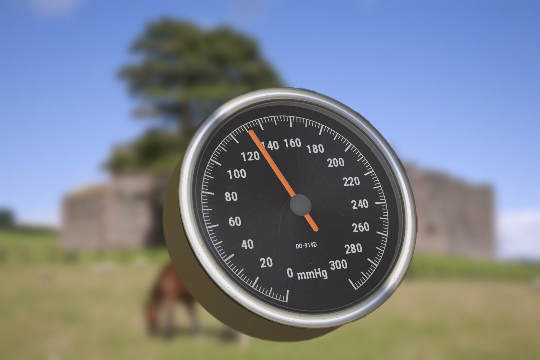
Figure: 130 mmHg
